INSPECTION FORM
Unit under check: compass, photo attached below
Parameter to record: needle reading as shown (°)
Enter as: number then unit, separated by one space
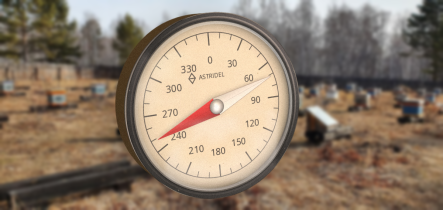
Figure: 250 °
